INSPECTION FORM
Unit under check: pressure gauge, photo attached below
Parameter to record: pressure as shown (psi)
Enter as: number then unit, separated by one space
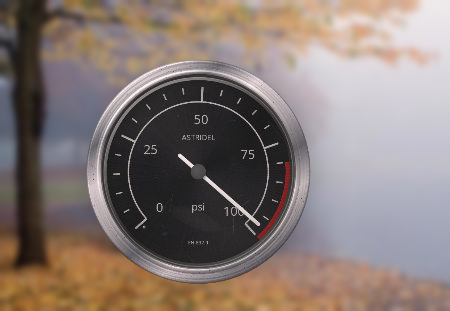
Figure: 97.5 psi
